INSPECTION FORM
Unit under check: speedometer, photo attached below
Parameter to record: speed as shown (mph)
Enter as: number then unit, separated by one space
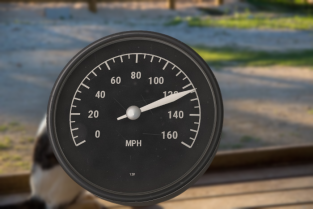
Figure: 125 mph
